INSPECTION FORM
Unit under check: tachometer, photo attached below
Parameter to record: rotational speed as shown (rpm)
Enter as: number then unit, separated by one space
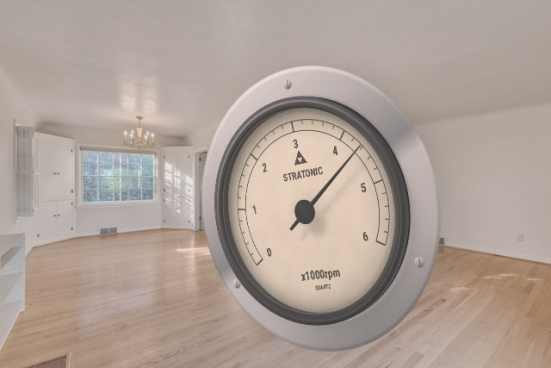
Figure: 4400 rpm
